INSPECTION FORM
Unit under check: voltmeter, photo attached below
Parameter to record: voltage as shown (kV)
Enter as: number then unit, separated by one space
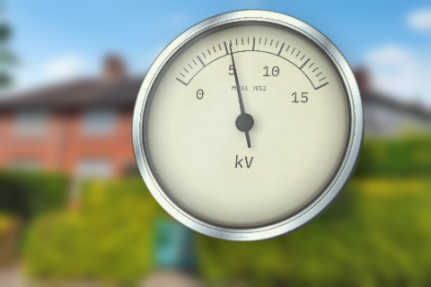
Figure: 5.5 kV
